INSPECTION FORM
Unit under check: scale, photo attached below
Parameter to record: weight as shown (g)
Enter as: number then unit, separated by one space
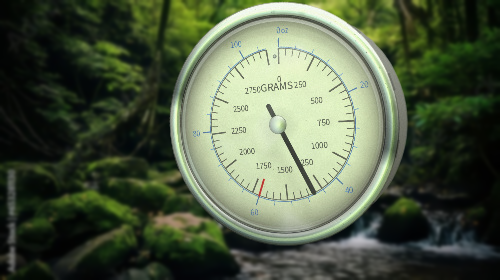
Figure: 1300 g
